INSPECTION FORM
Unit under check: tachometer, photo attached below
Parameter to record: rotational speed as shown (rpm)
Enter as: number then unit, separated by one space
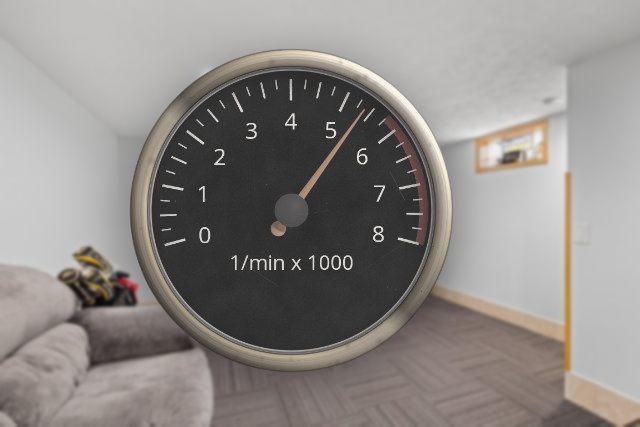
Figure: 5375 rpm
